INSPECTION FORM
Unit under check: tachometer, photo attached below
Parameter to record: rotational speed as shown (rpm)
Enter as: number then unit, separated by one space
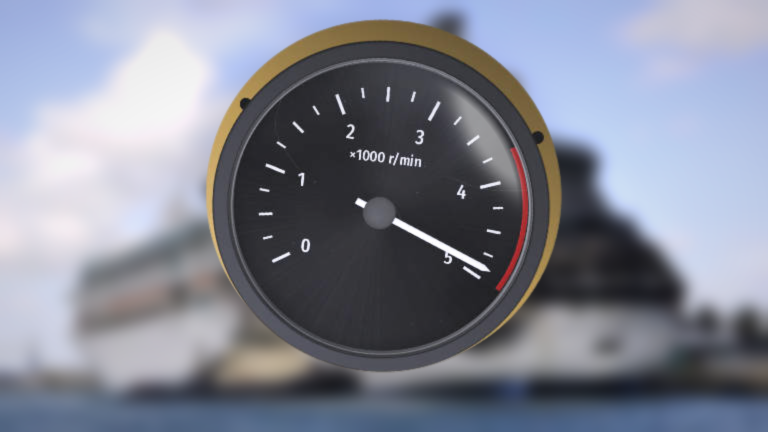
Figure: 4875 rpm
